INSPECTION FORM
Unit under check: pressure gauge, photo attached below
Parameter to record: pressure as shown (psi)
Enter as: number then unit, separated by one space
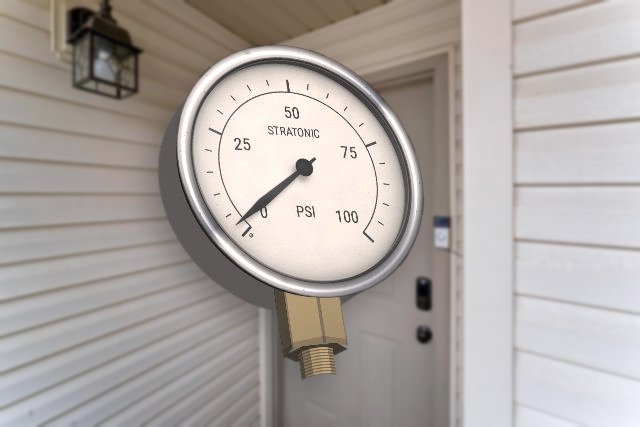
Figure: 2.5 psi
